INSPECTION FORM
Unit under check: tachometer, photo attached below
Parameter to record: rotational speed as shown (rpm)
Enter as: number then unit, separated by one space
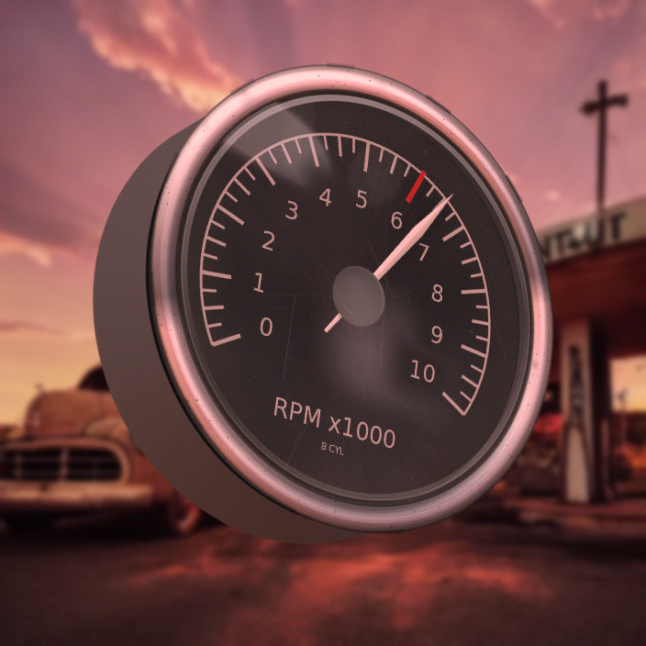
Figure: 6500 rpm
